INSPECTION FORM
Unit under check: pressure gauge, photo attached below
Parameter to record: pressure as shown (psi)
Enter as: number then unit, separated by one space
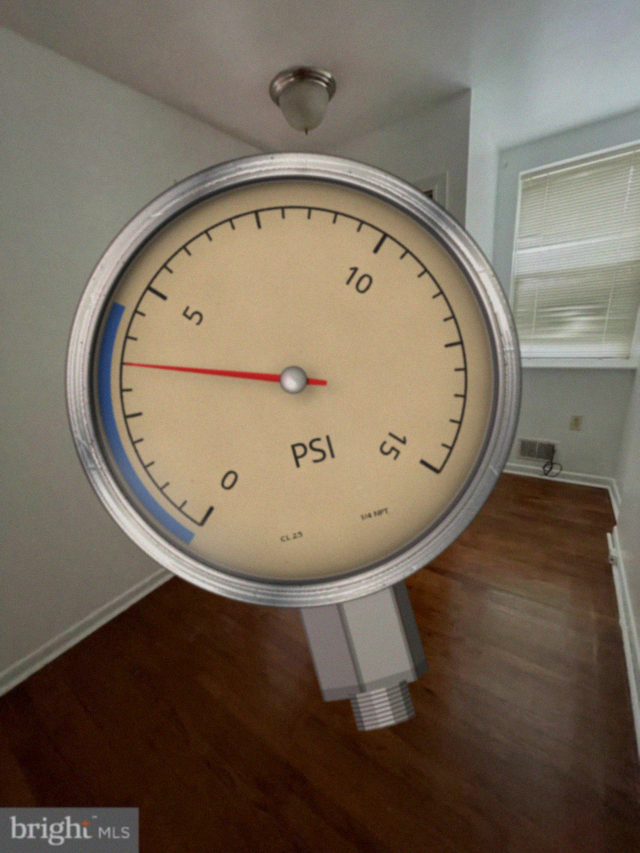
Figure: 3.5 psi
